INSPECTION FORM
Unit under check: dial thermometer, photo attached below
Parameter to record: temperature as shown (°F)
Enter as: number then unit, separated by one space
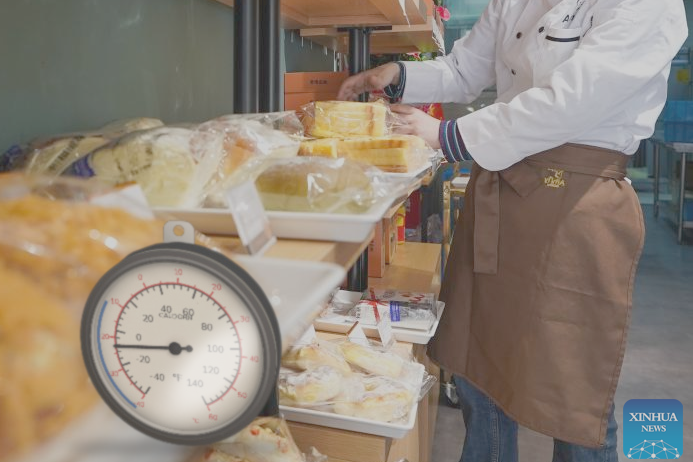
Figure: -8 °F
